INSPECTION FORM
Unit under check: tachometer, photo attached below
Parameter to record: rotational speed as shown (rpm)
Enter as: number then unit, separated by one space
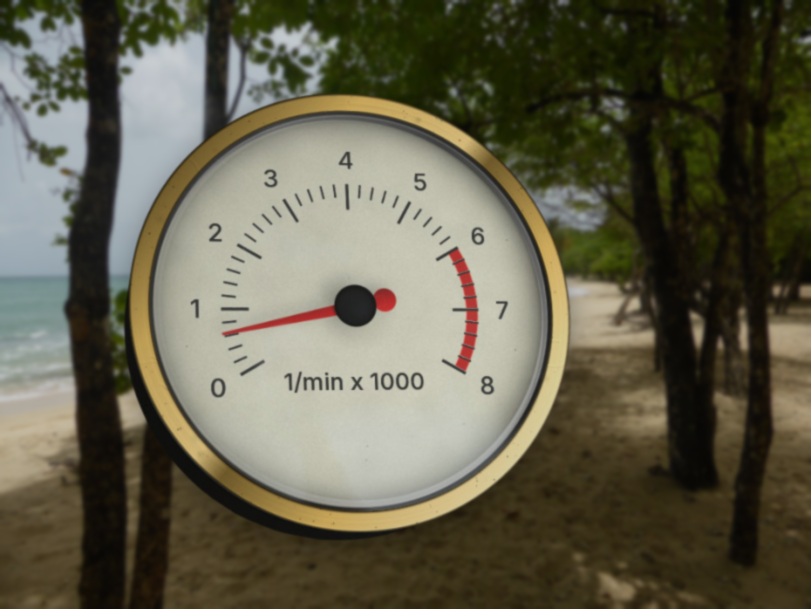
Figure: 600 rpm
